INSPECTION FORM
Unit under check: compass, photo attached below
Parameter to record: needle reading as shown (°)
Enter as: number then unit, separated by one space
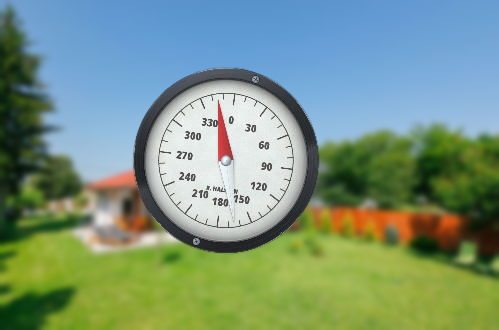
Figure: 345 °
